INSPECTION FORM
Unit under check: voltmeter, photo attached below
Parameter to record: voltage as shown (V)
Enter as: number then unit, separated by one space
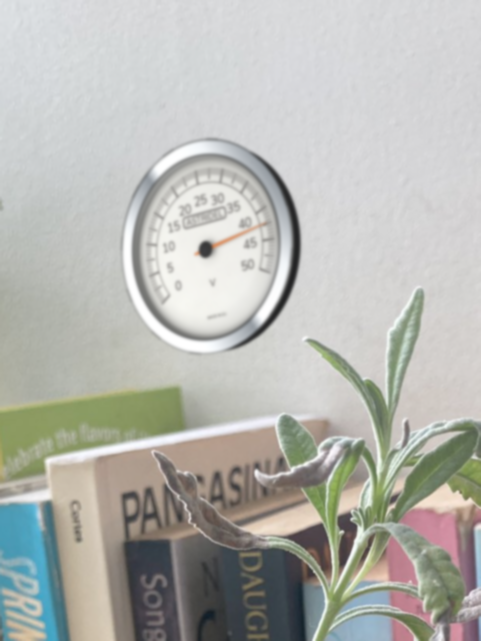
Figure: 42.5 V
